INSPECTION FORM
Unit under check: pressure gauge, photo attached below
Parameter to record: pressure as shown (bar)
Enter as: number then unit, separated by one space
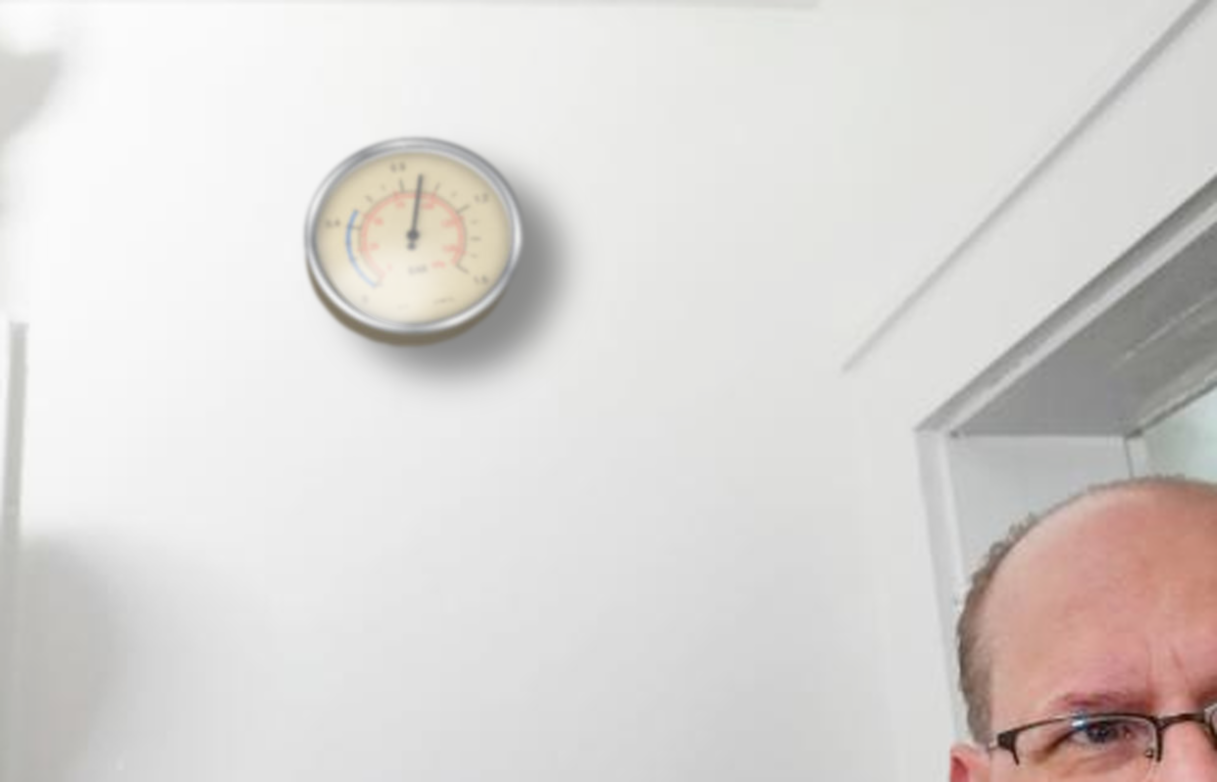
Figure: 0.9 bar
